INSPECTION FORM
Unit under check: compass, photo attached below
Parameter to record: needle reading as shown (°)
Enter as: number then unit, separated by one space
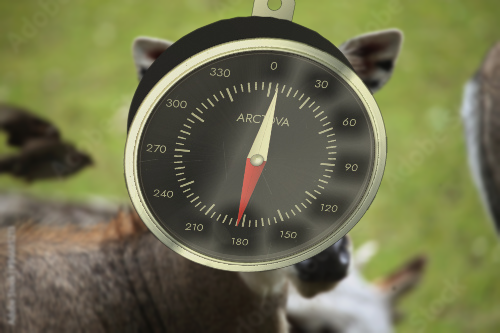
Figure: 185 °
